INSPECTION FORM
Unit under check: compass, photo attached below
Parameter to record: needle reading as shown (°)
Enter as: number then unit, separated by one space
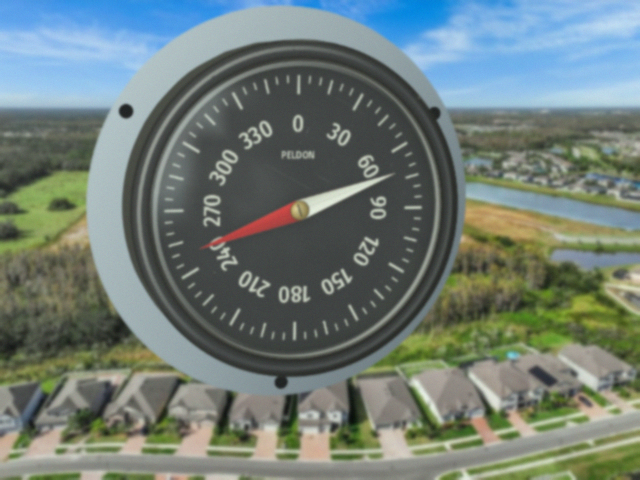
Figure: 250 °
